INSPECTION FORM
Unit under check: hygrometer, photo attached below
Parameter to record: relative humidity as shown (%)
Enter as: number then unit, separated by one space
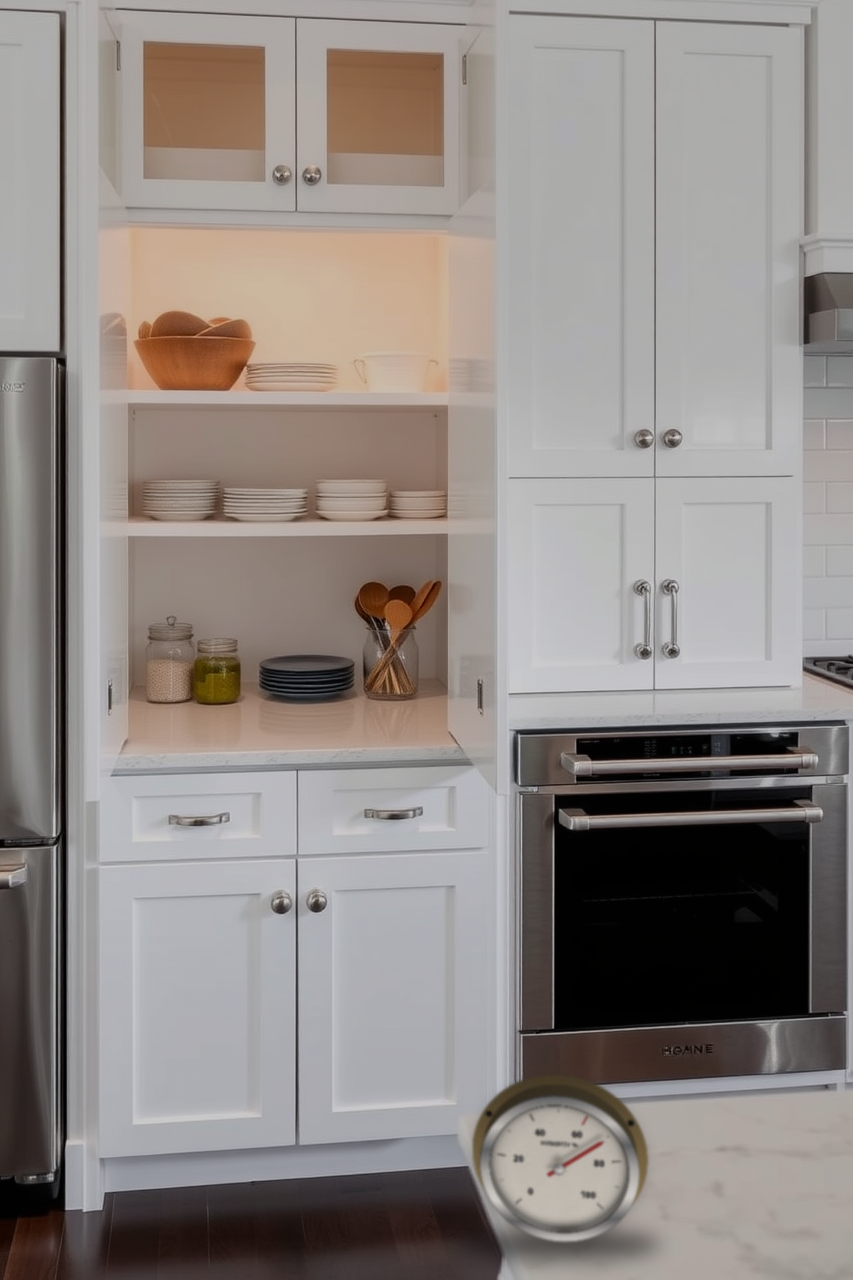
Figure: 70 %
